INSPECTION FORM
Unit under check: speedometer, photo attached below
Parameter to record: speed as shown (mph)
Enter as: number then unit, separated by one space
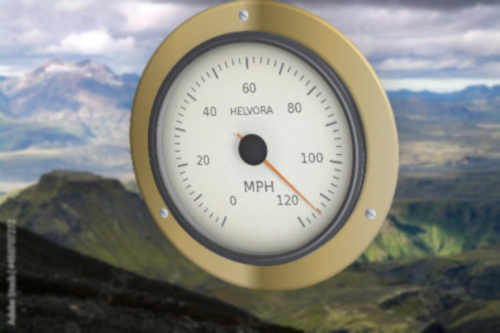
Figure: 114 mph
